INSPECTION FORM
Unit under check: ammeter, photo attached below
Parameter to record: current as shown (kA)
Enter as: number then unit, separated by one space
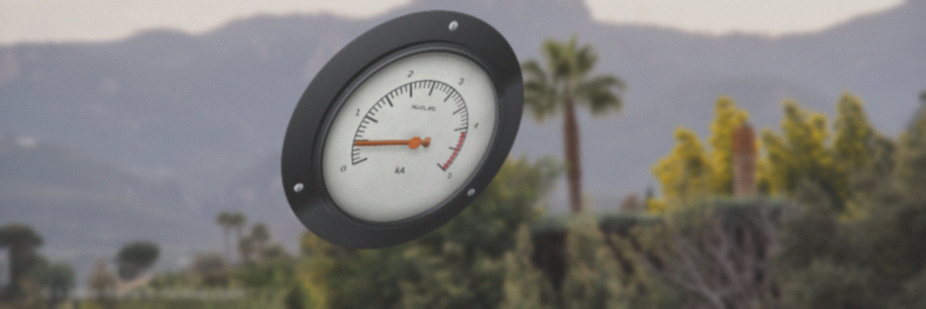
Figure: 0.5 kA
